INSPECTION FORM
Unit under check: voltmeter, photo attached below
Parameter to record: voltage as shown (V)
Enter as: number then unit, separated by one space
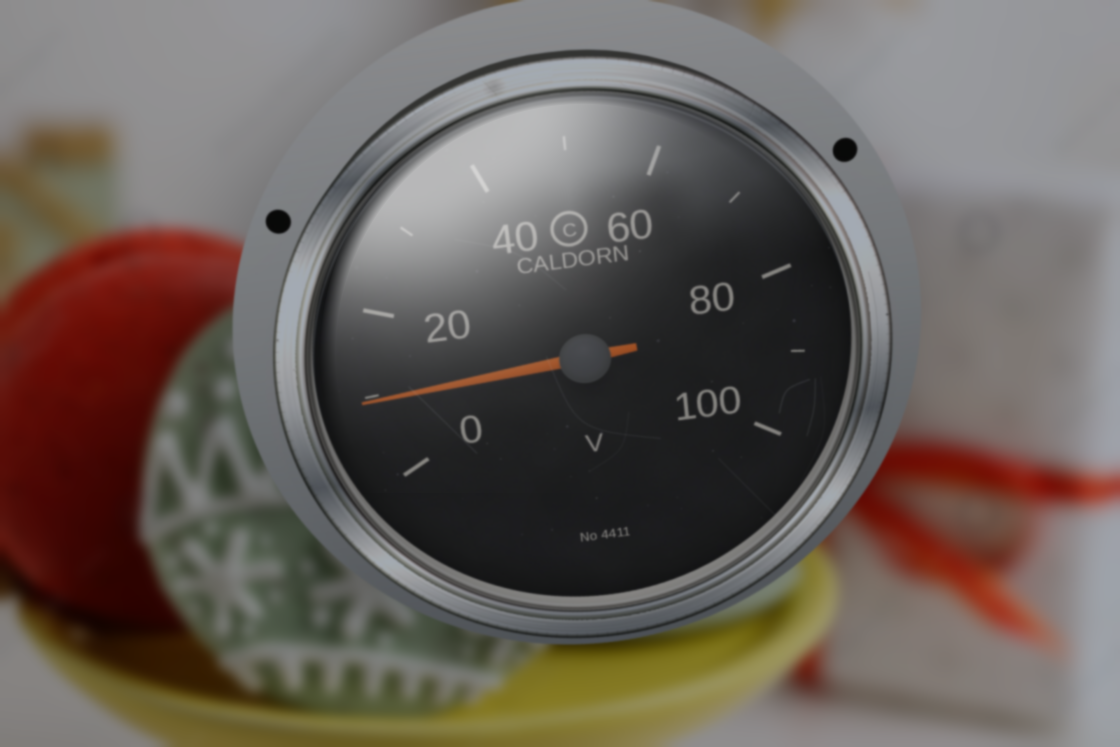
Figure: 10 V
